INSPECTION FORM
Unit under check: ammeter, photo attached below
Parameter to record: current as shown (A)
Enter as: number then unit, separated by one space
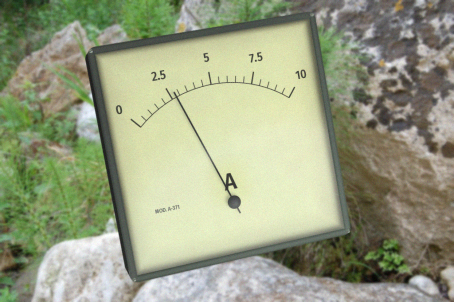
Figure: 2.75 A
